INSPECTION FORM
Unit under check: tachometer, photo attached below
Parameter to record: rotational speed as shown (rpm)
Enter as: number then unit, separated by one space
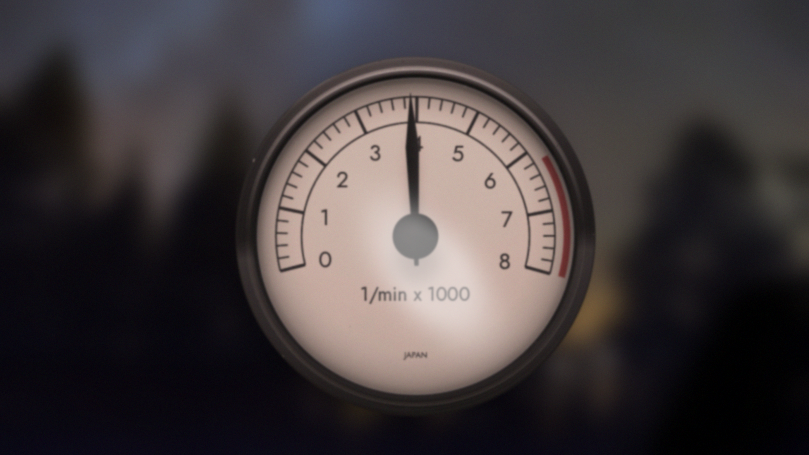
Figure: 3900 rpm
